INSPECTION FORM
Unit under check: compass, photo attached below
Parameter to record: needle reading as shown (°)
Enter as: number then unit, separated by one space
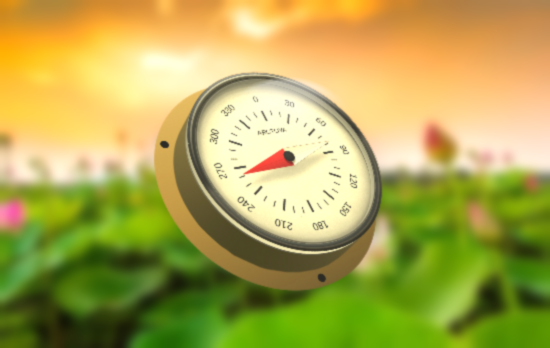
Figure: 260 °
